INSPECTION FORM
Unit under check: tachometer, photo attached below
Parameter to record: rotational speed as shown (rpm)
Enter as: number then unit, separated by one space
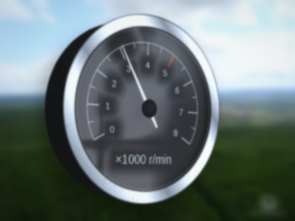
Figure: 3000 rpm
